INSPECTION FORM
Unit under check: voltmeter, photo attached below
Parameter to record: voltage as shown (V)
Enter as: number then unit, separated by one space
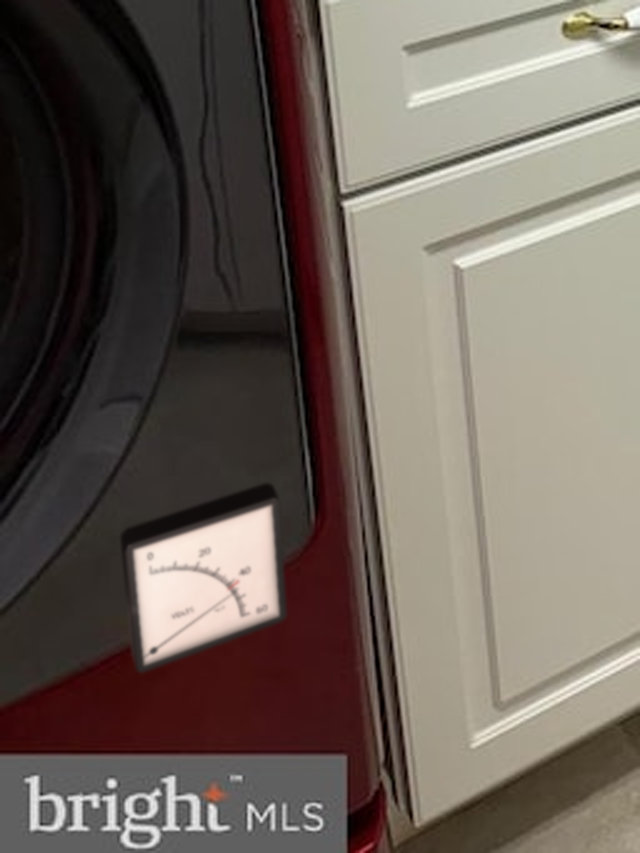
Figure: 45 V
